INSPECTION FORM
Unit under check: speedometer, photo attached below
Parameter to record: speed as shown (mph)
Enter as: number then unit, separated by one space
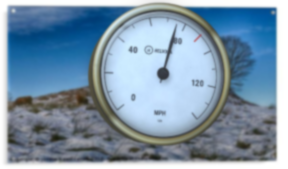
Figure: 75 mph
